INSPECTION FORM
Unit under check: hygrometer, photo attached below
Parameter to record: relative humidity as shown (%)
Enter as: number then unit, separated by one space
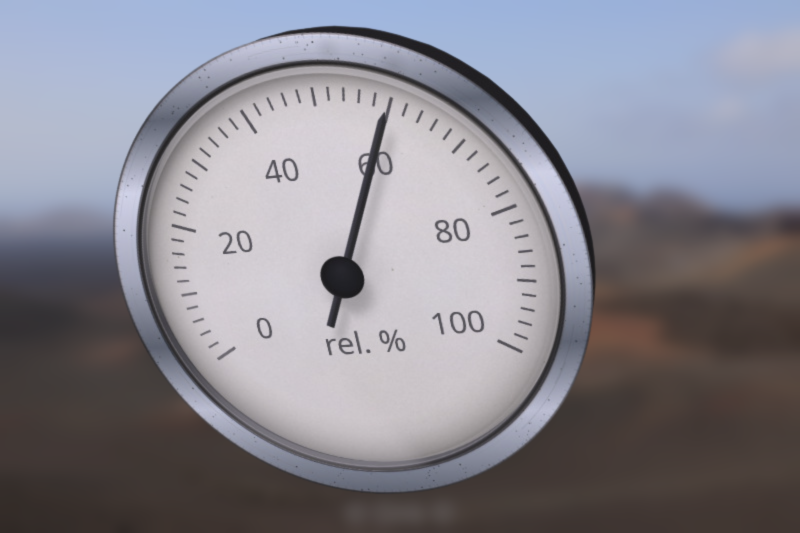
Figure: 60 %
